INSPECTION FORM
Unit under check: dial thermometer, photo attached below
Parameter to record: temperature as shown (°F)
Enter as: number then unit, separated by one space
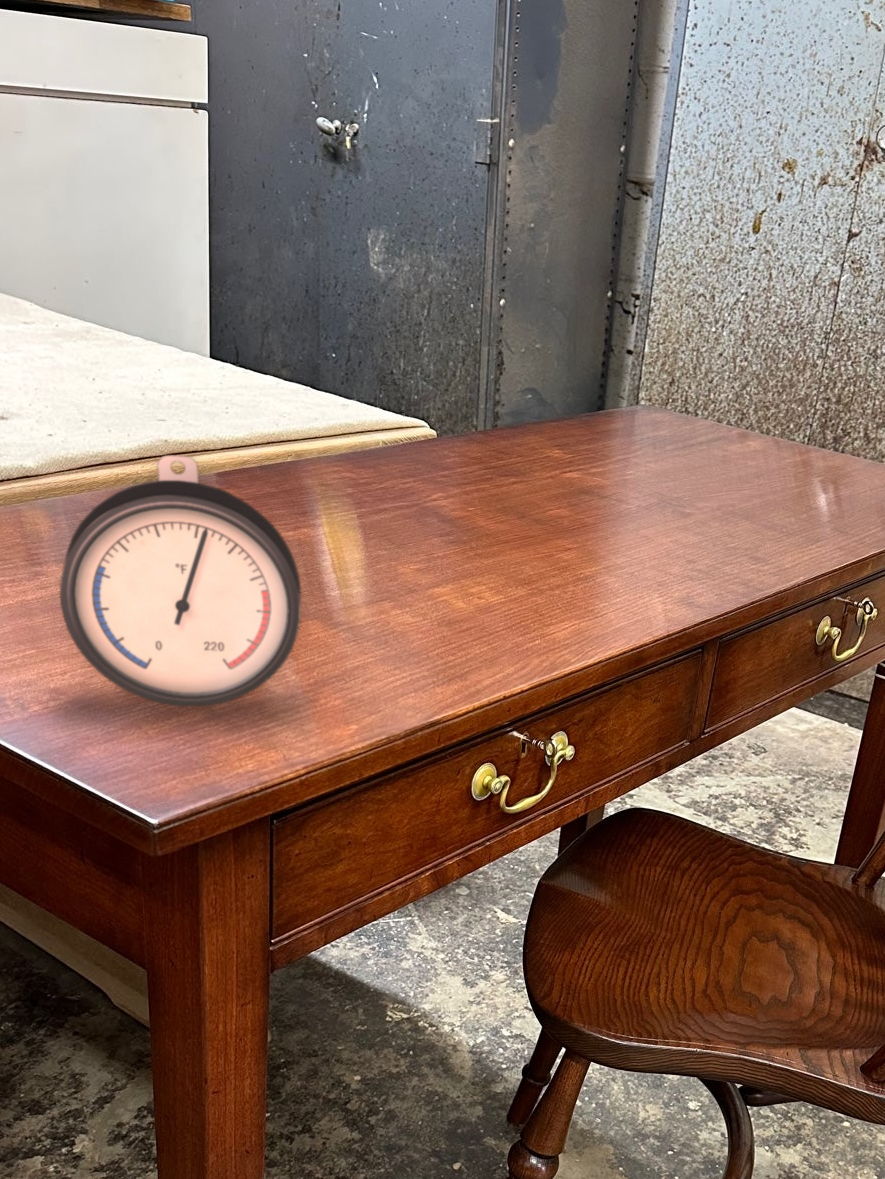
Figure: 124 °F
